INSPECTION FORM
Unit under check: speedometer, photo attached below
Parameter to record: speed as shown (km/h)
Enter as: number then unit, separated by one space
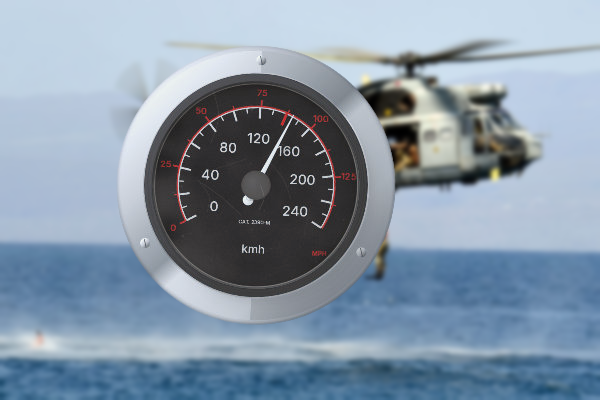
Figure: 145 km/h
